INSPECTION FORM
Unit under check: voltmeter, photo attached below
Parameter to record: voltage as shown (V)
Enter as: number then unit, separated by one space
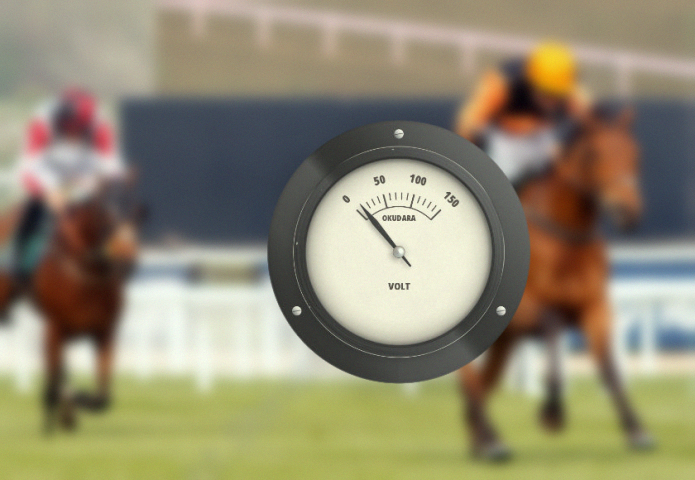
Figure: 10 V
